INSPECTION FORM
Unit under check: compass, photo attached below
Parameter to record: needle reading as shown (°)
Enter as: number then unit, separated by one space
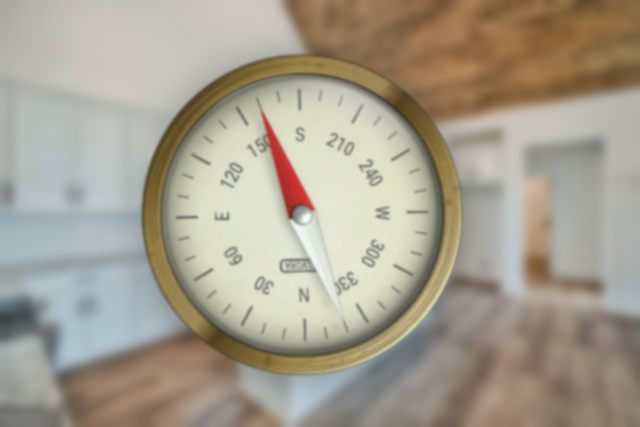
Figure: 160 °
